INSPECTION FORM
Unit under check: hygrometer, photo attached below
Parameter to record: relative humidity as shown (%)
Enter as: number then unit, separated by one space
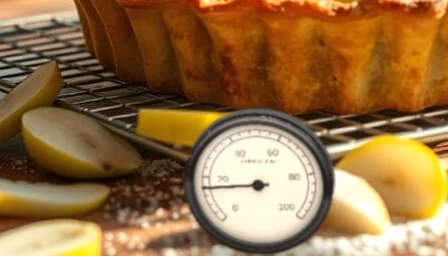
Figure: 16 %
